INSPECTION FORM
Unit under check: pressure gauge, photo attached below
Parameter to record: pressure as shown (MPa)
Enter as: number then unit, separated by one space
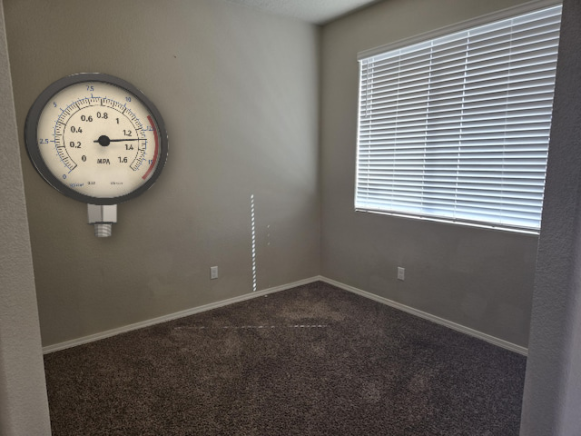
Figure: 1.3 MPa
